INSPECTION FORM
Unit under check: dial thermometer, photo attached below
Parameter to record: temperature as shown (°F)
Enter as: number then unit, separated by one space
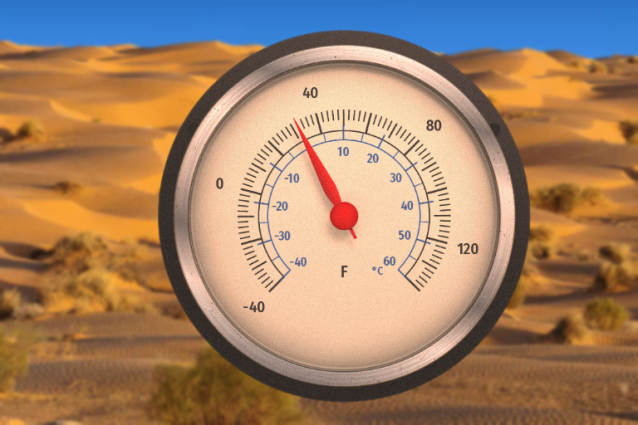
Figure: 32 °F
